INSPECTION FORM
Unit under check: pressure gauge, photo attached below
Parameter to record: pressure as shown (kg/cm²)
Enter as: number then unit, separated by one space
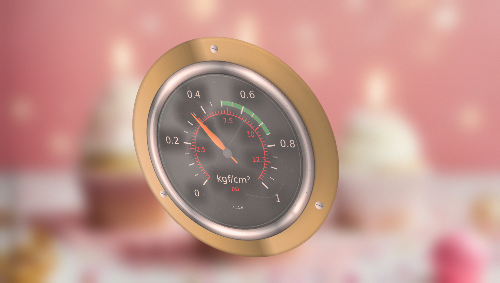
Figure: 0.35 kg/cm²
